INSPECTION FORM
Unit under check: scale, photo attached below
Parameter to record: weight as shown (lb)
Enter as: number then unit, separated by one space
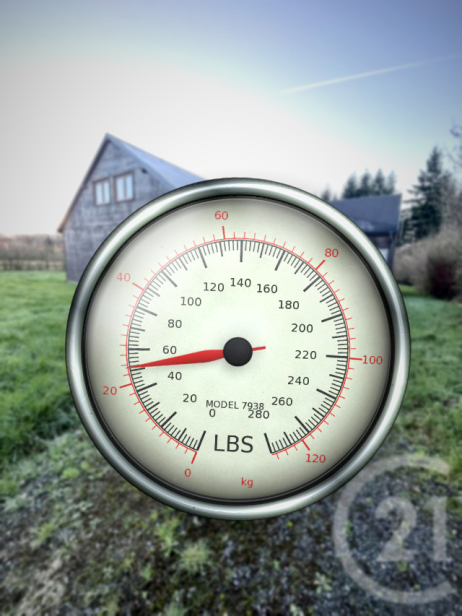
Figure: 52 lb
